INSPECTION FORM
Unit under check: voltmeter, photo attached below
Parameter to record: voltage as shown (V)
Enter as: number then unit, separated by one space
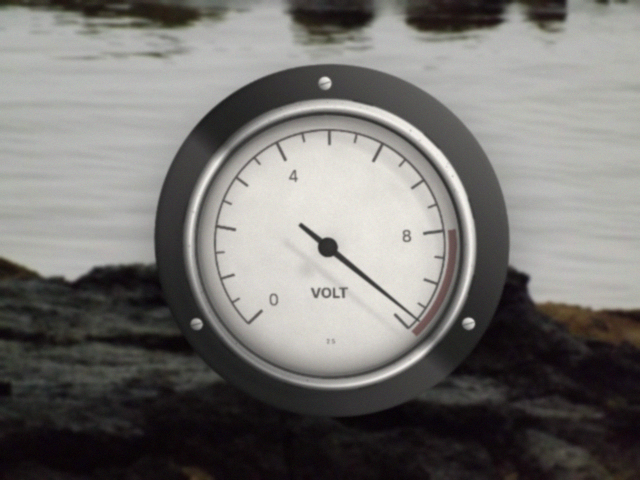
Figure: 9.75 V
